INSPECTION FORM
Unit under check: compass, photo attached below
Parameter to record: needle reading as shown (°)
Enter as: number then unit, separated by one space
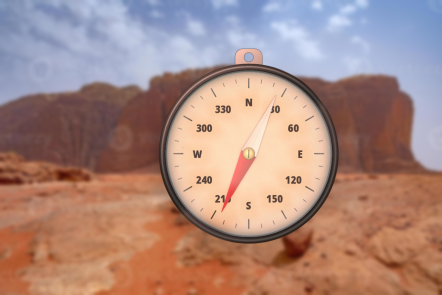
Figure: 205 °
